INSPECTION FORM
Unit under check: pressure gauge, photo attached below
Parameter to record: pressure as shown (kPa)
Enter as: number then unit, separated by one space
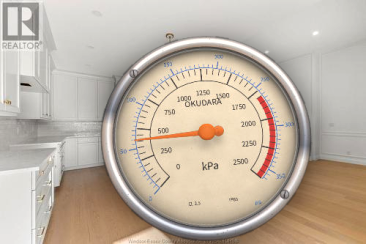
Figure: 400 kPa
